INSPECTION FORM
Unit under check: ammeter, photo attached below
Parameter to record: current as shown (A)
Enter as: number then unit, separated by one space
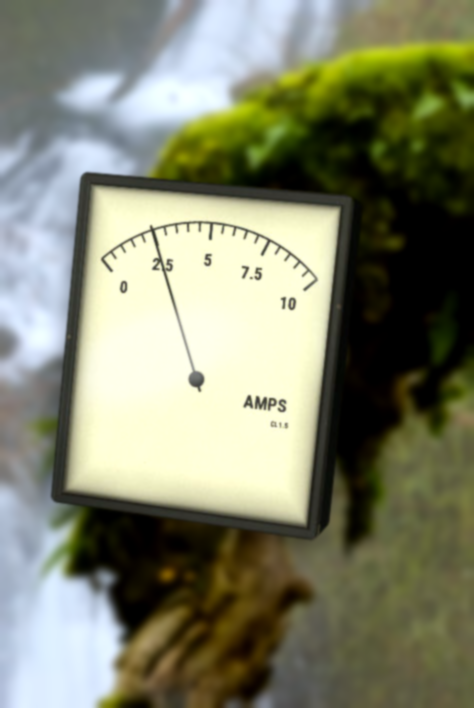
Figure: 2.5 A
